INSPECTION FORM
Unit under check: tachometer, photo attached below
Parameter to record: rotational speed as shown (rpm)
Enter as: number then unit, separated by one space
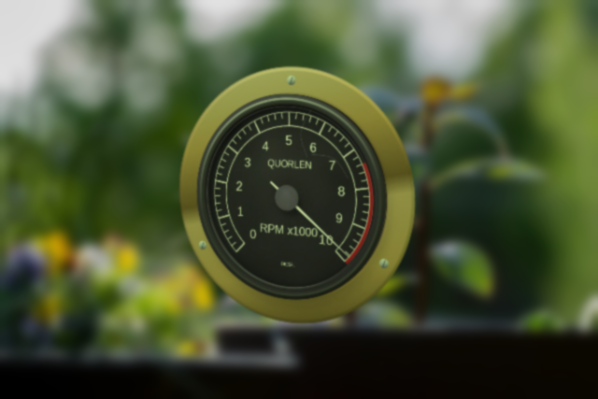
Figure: 9800 rpm
